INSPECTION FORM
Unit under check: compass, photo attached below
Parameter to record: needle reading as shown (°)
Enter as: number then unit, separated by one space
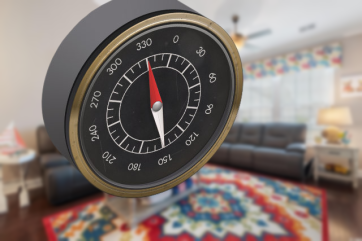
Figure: 330 °
